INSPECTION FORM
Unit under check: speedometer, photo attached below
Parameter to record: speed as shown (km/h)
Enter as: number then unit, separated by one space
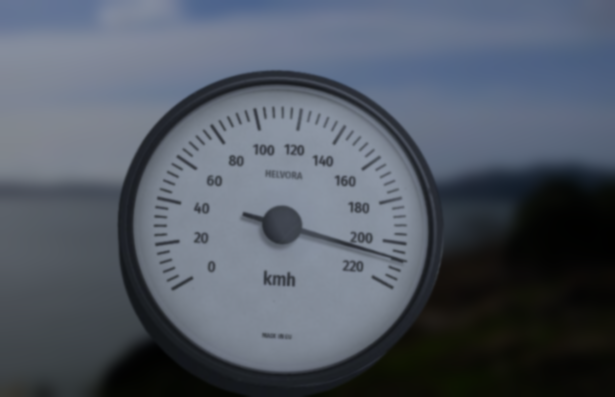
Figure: 208 km/h
